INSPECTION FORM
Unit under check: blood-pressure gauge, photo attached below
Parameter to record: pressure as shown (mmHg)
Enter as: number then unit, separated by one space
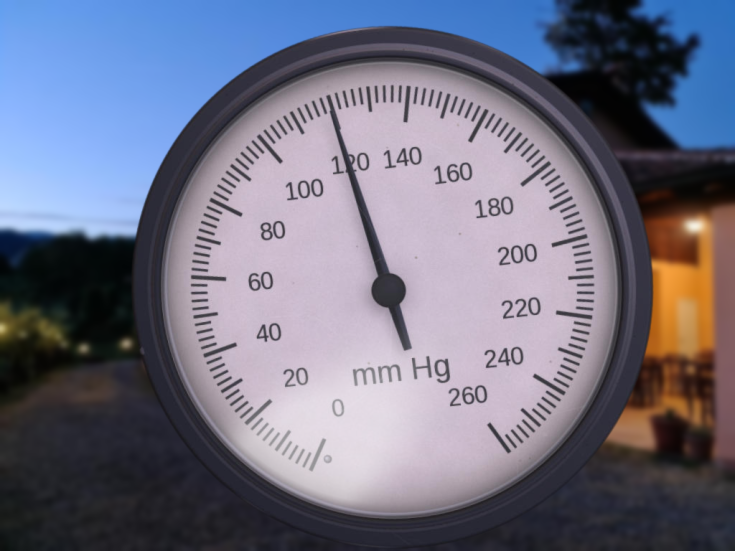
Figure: 120 mmHg
